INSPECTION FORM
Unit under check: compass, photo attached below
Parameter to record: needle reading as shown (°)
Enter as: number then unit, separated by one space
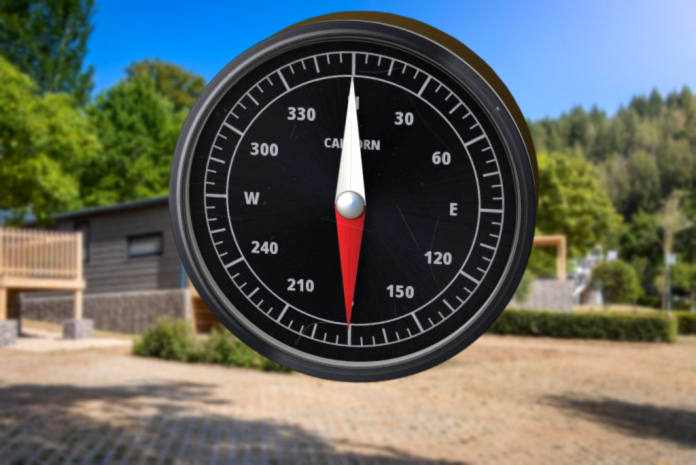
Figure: 180 °
